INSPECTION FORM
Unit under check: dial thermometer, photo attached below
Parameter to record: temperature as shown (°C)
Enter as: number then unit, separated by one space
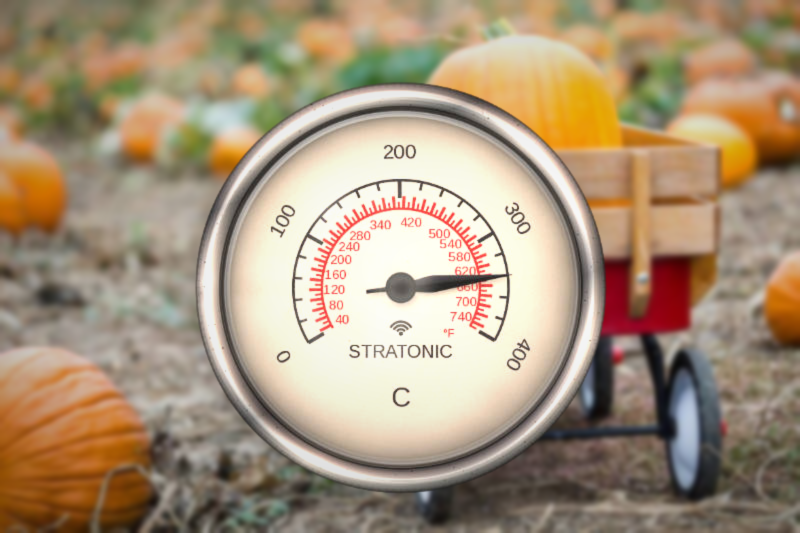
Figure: 340 °C
